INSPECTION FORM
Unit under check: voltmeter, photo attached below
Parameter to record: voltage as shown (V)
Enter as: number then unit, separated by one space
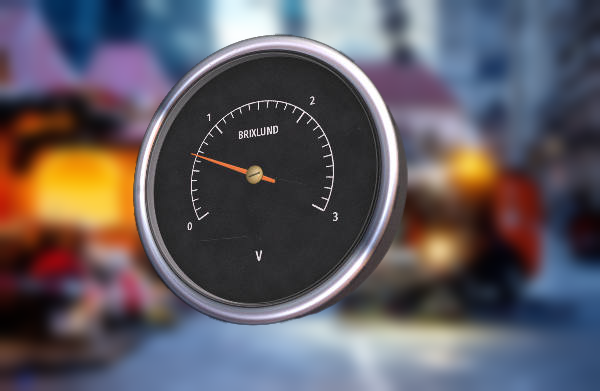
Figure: 0.65 V
